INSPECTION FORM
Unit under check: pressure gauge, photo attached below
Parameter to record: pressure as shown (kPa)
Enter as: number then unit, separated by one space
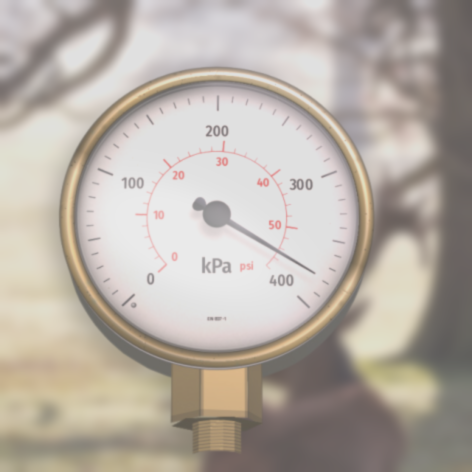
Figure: 380 kPa
